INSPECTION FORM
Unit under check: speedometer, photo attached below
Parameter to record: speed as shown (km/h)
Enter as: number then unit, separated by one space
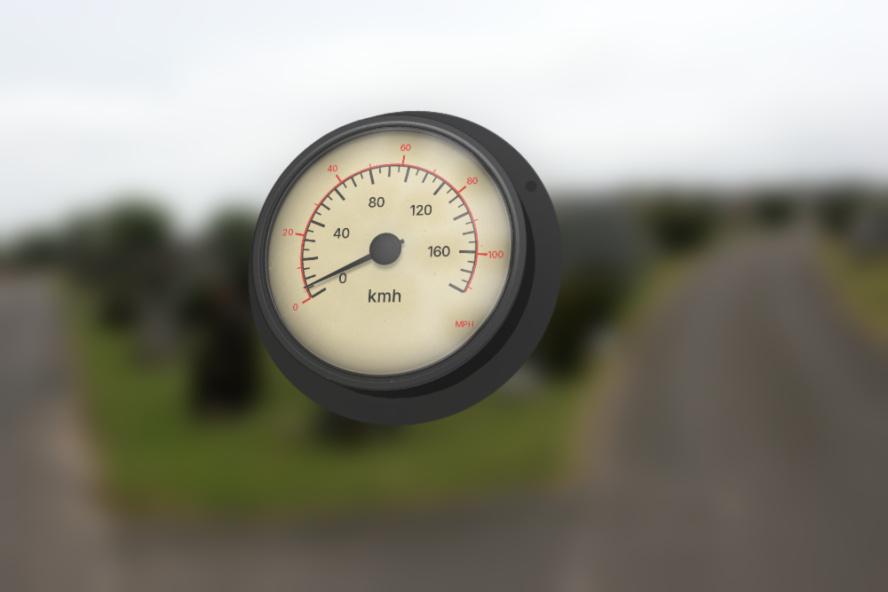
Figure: 5 km/h
